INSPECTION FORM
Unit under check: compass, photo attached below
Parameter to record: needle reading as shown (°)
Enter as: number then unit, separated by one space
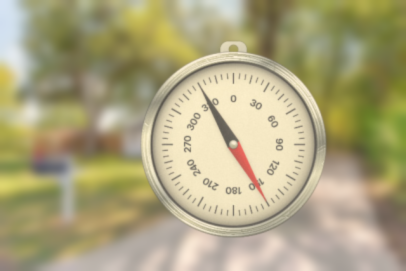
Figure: 150 °
